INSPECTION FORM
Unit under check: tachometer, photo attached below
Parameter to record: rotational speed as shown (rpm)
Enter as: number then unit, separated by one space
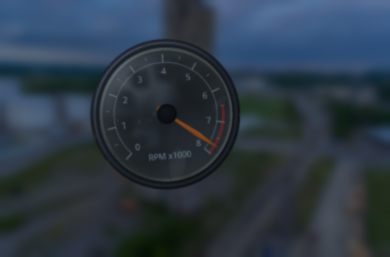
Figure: 7750 rpm
